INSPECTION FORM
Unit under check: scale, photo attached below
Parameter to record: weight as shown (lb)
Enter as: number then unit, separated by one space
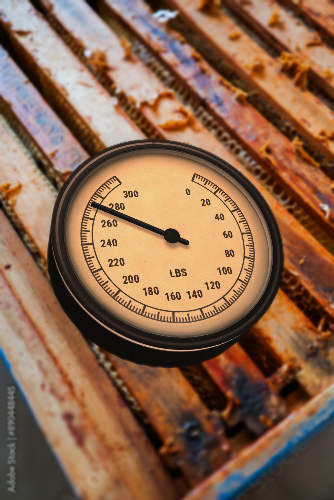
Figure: 270 lb
